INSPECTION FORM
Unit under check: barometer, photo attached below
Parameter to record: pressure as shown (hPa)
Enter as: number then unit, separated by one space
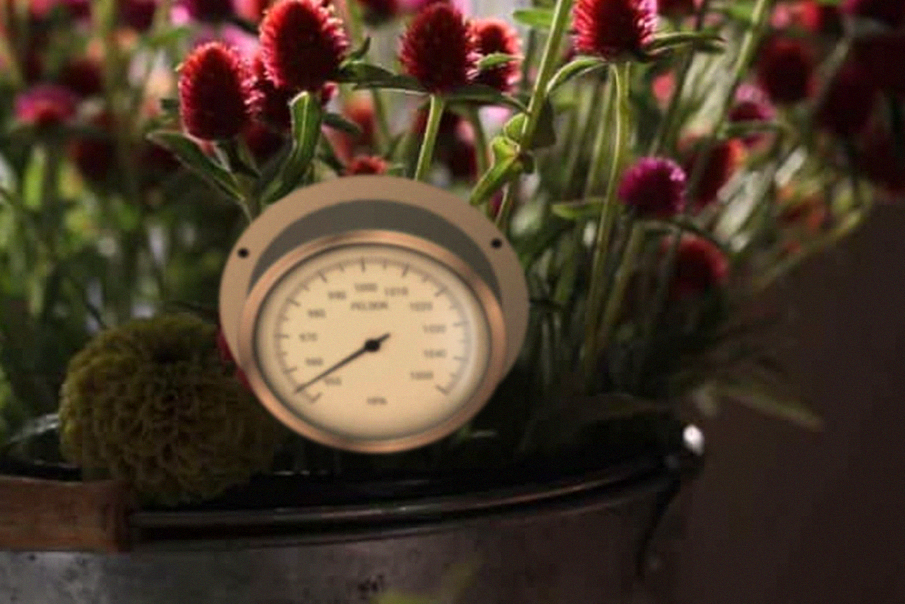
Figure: 955 hPa
